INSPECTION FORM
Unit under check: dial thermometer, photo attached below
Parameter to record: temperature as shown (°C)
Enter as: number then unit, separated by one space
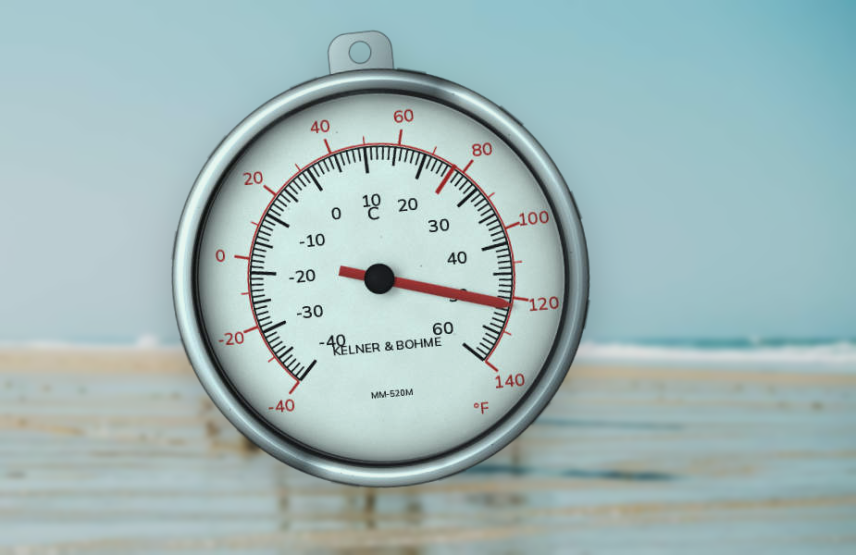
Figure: 50 °C
